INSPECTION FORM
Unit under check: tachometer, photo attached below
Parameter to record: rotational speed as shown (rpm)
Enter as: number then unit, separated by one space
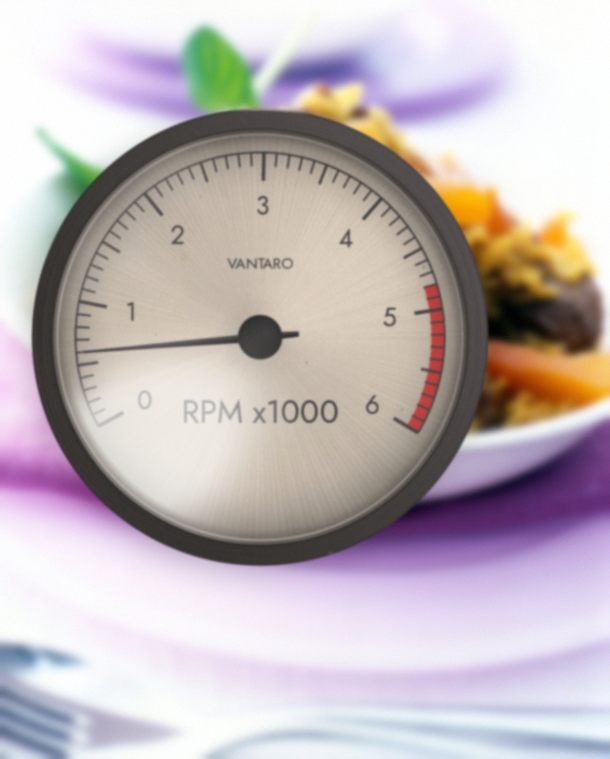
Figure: 600 rpm
